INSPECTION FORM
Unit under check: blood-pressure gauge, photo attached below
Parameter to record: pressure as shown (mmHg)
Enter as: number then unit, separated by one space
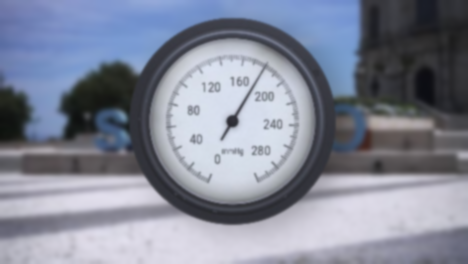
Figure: 180 mmHg
